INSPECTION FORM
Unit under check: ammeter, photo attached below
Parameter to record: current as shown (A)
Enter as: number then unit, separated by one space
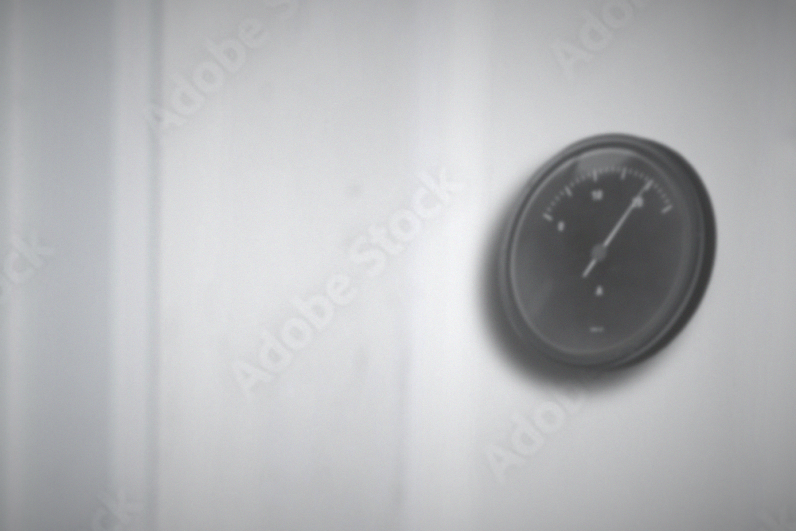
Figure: 20 A
